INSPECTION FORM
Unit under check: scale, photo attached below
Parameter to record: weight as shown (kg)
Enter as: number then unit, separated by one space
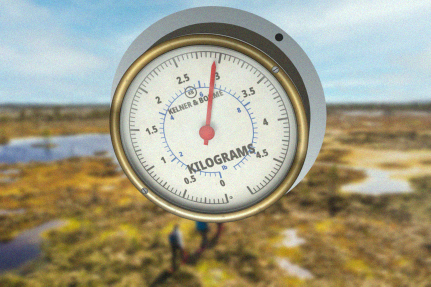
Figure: 2.95 kg
